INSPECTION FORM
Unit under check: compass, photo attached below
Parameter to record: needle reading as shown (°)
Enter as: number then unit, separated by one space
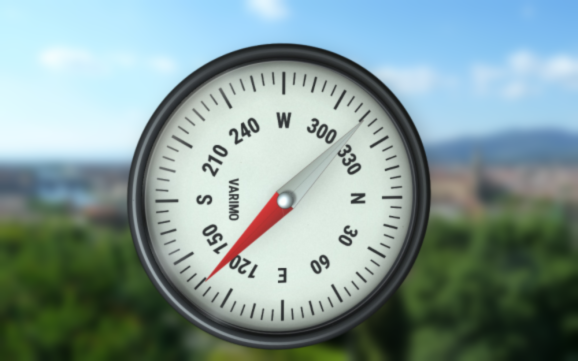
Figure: 135 °
